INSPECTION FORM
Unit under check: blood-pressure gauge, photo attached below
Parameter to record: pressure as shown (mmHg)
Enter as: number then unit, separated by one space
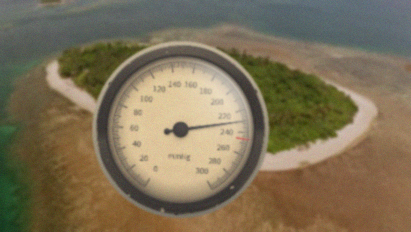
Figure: 230 mmHg
